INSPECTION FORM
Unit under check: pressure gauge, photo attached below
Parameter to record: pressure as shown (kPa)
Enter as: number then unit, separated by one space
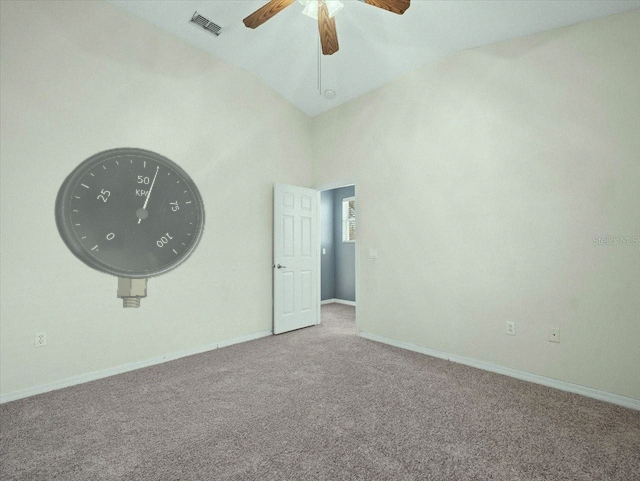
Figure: 55 kPa
